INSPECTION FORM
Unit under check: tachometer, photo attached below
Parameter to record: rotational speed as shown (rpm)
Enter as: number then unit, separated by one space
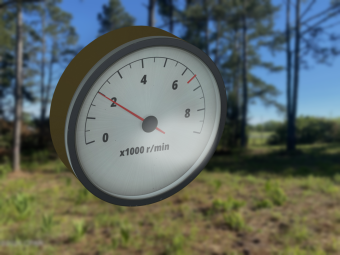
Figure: 2000 rpm
